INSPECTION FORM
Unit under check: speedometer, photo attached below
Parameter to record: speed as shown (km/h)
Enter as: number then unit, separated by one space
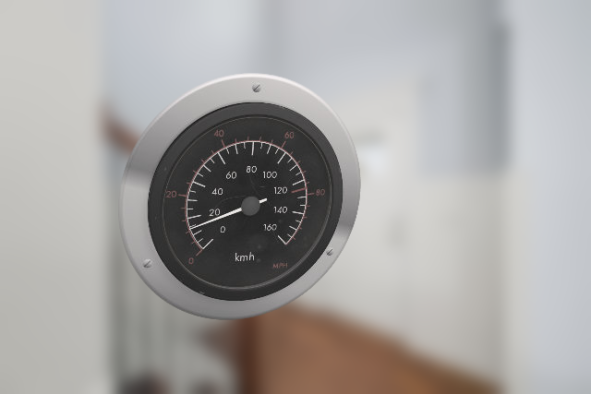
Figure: 15 km/h
